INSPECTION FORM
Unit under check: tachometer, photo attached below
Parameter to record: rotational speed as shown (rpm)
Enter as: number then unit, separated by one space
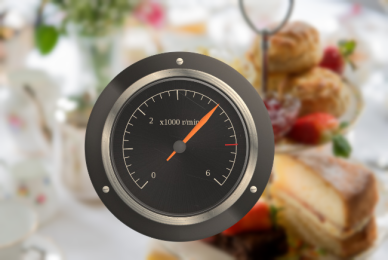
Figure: 4000 rpm
